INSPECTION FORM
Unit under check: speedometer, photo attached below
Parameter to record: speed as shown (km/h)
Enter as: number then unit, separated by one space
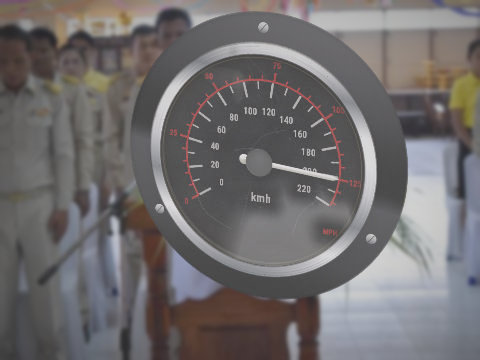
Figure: 200 km/h
